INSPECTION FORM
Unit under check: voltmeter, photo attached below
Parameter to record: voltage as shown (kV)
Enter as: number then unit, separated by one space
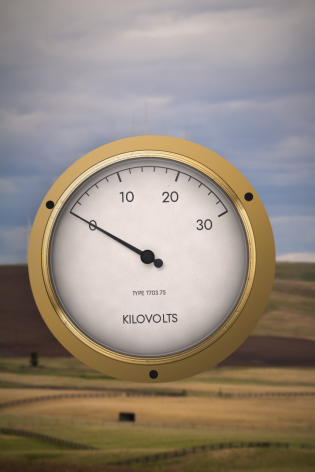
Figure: 0 kV
